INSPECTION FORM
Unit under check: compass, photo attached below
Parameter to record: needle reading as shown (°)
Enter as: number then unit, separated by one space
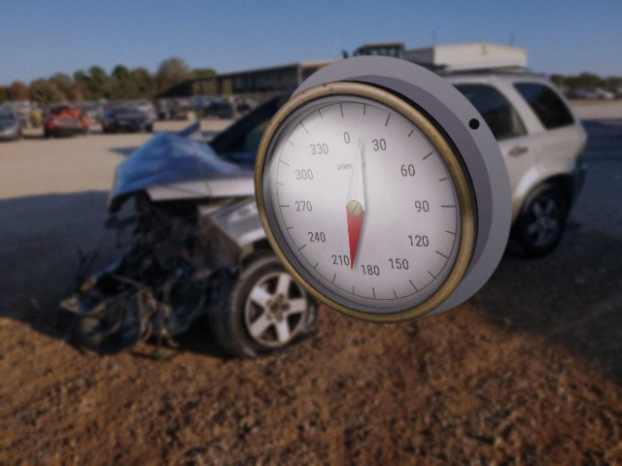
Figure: 195 °
